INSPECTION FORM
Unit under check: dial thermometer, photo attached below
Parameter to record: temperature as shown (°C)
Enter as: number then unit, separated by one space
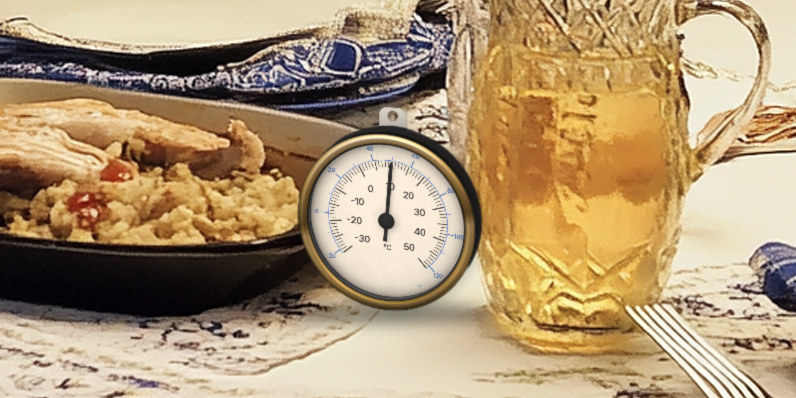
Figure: 10 °C
